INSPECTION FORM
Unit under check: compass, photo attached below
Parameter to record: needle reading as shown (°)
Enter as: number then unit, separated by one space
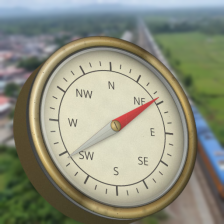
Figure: 55 °
